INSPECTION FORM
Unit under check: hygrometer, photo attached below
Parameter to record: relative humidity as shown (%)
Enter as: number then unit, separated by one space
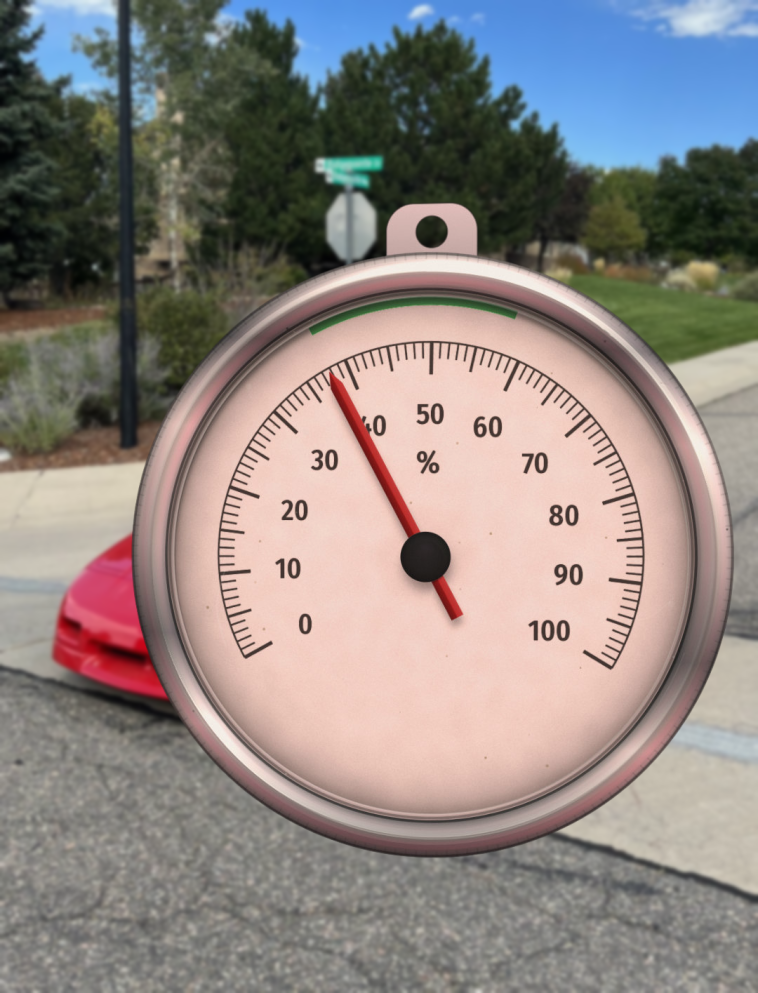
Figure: 38 %
